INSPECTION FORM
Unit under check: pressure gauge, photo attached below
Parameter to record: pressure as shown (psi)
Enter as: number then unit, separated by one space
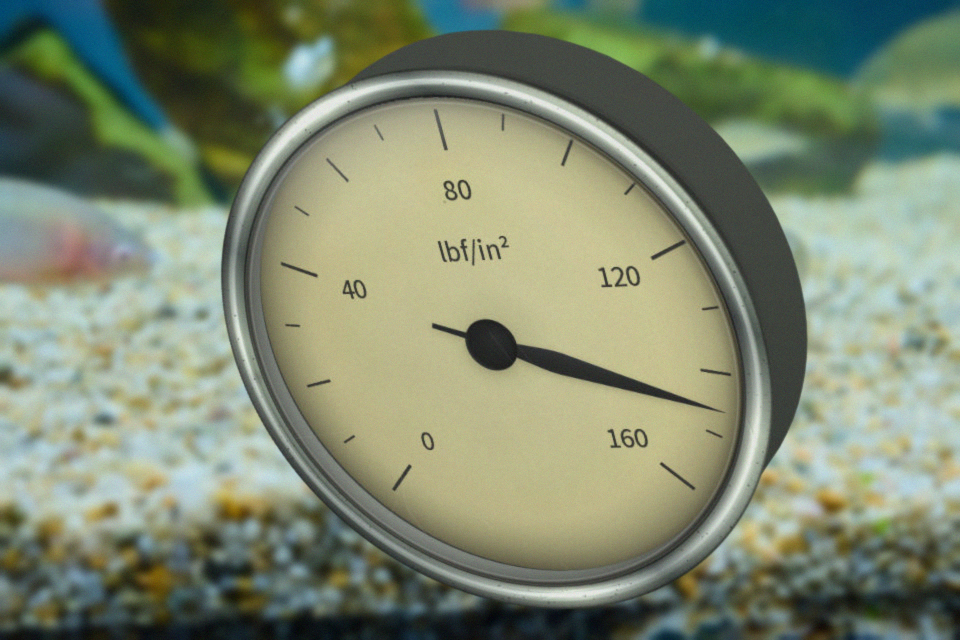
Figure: 145 psi
